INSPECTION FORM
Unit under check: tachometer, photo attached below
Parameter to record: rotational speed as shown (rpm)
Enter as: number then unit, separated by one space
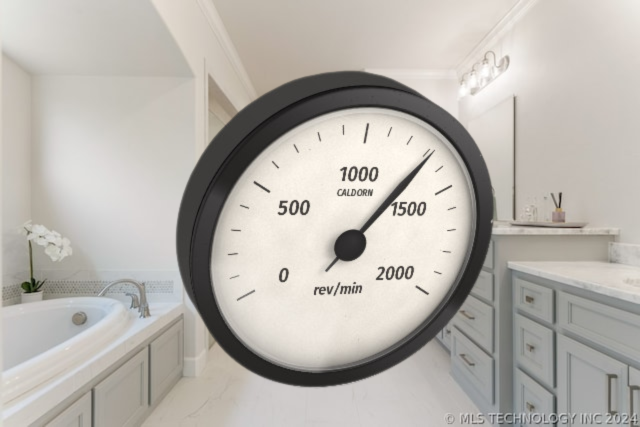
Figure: 1300 rpm
